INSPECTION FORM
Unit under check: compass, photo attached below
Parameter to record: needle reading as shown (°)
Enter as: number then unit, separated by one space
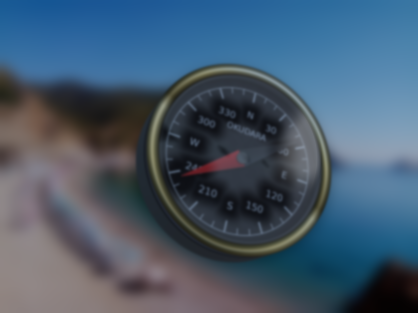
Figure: 235 °
